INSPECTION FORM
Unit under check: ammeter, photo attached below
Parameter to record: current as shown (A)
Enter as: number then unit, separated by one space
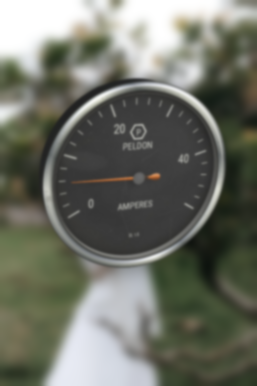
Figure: 6 A
